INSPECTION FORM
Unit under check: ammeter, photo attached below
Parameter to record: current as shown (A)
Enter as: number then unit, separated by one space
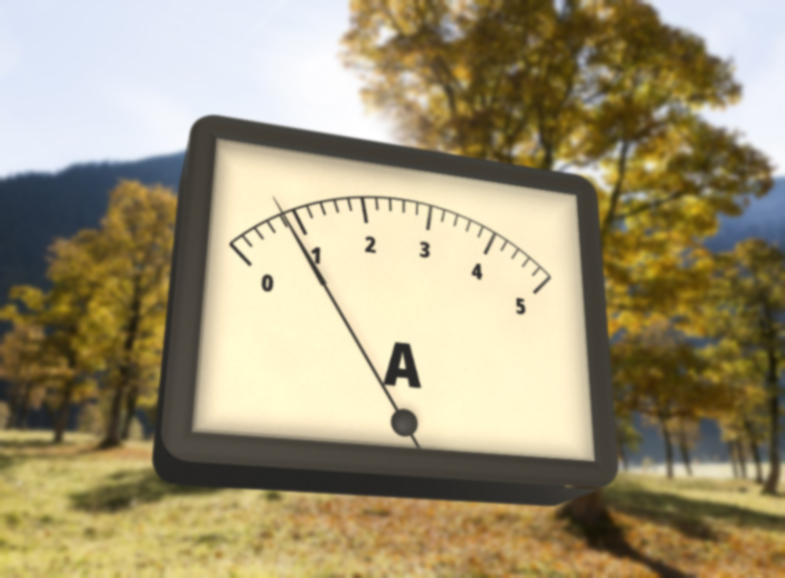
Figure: 0.8 A
